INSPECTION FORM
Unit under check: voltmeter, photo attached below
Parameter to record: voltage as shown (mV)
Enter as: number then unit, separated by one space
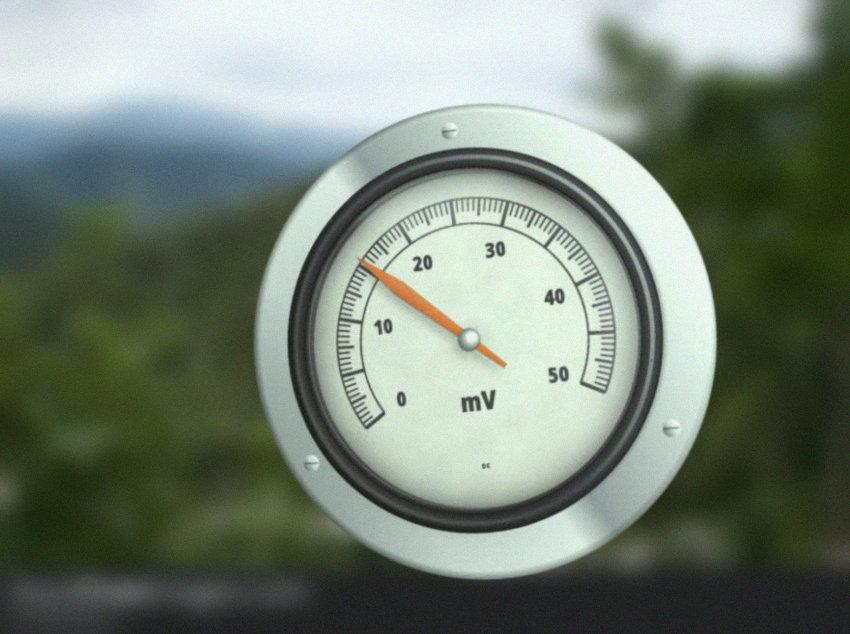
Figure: 15.5 mV
